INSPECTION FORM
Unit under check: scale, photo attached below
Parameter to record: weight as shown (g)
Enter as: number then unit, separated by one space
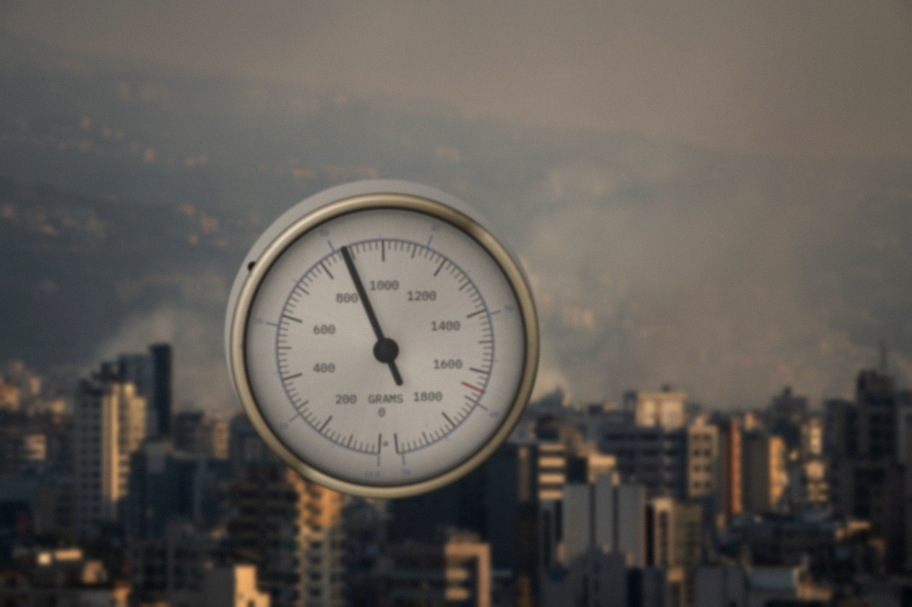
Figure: 880 g
